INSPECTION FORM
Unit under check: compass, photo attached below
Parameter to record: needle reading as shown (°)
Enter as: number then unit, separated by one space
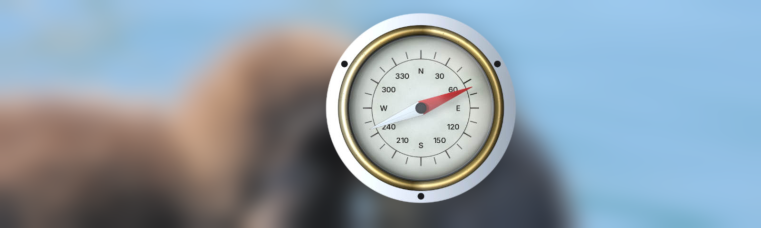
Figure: 67.5 °
